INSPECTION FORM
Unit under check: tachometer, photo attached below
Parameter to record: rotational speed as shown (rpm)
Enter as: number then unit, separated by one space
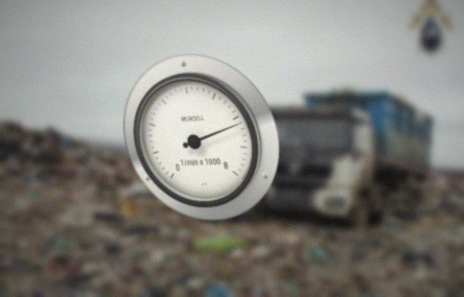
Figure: 6200 rpm
